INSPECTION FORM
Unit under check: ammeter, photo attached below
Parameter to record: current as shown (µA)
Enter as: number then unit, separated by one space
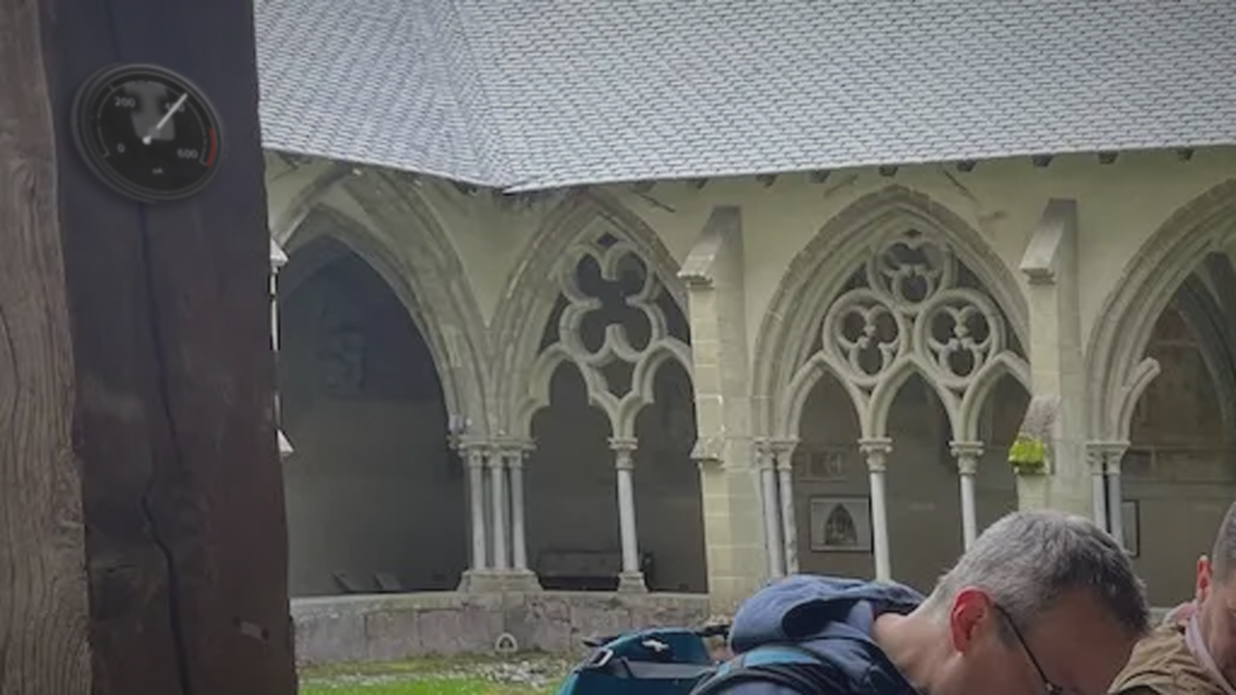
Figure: 400 µA
